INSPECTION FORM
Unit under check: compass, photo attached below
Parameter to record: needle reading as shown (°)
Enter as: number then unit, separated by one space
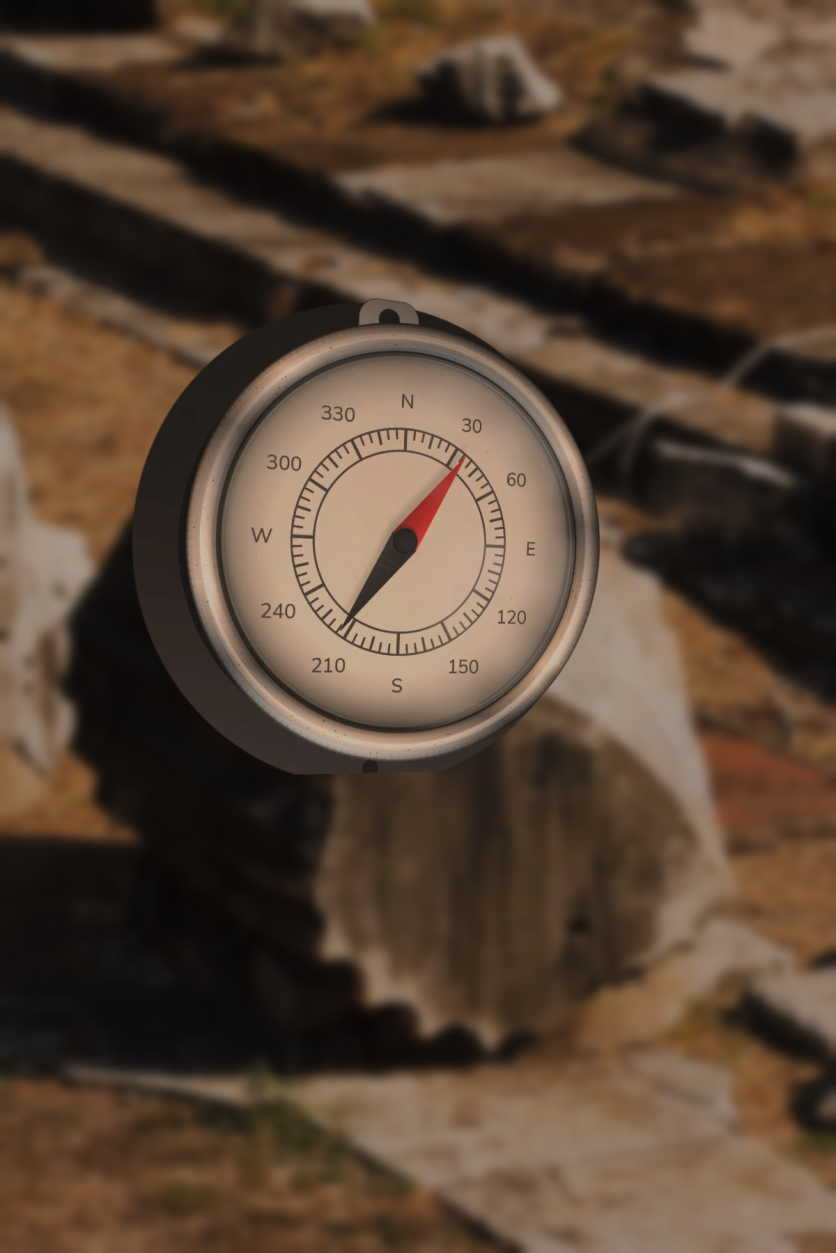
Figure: 35 °
